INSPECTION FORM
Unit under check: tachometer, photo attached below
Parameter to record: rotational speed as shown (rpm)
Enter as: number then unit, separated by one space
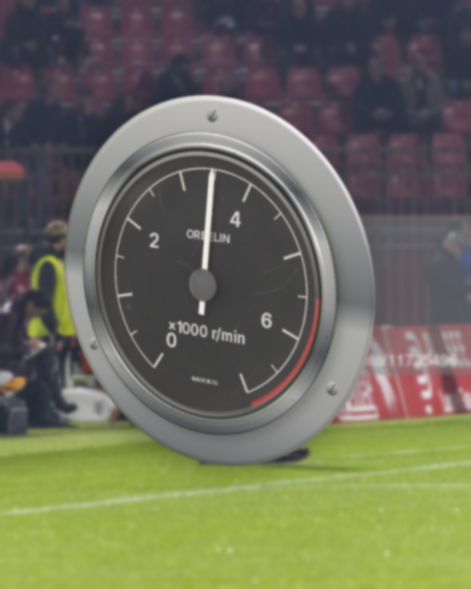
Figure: 3500 rpm
